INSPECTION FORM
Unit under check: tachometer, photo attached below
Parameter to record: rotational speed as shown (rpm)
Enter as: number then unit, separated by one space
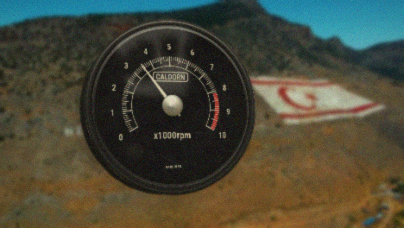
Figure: 3500 rpm
